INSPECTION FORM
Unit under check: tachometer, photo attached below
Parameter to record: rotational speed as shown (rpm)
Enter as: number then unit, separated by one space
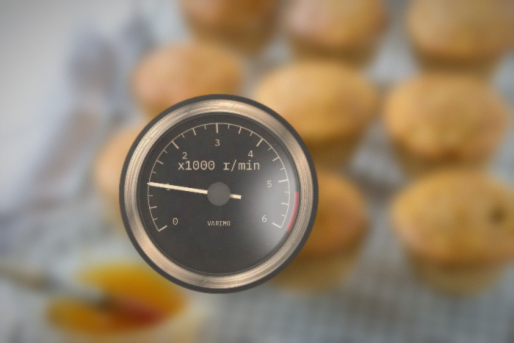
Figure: 1000 rpm
